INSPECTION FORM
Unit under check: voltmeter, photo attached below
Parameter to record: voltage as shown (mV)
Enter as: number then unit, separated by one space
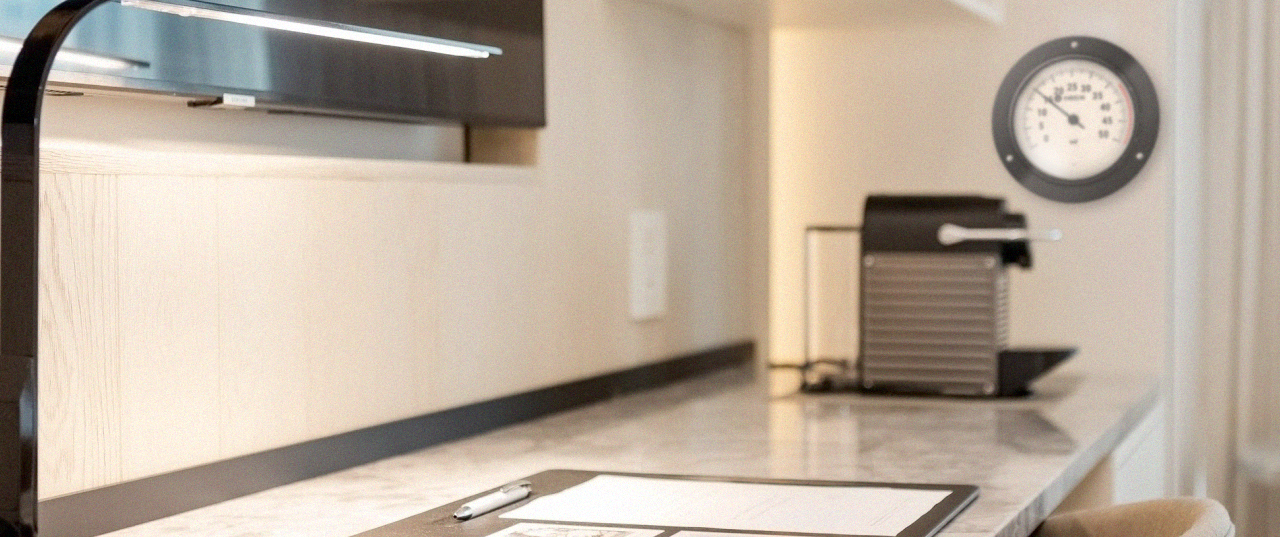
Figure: 15 mV
